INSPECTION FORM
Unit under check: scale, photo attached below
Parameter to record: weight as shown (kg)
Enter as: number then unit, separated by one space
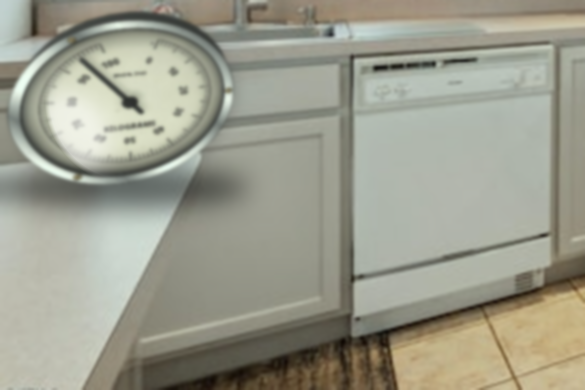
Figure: 95 kg
